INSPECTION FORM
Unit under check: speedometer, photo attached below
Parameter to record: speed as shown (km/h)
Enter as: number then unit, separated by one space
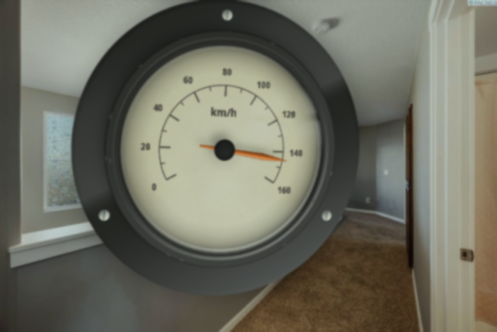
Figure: 145 km/h
